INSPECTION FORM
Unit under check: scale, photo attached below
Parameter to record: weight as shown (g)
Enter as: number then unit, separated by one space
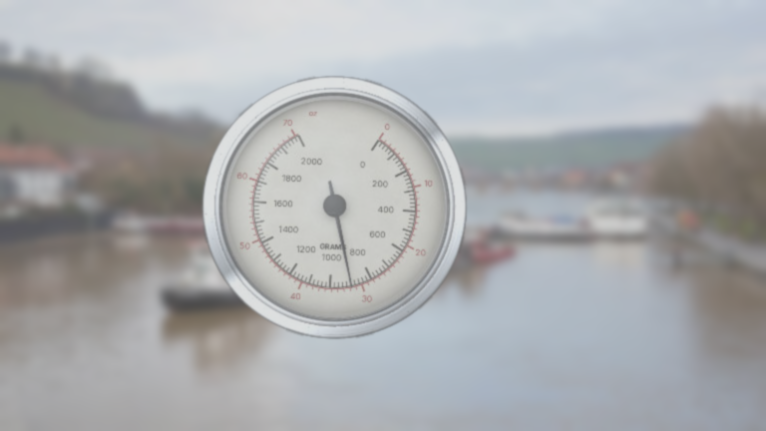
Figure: 900 g
